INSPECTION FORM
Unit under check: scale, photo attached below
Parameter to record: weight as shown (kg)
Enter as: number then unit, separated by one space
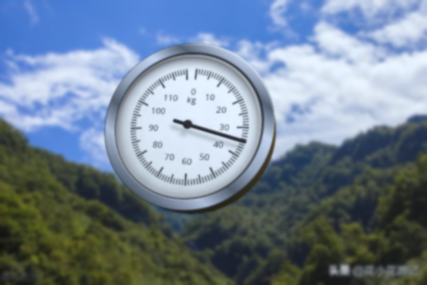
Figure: 35 kg
